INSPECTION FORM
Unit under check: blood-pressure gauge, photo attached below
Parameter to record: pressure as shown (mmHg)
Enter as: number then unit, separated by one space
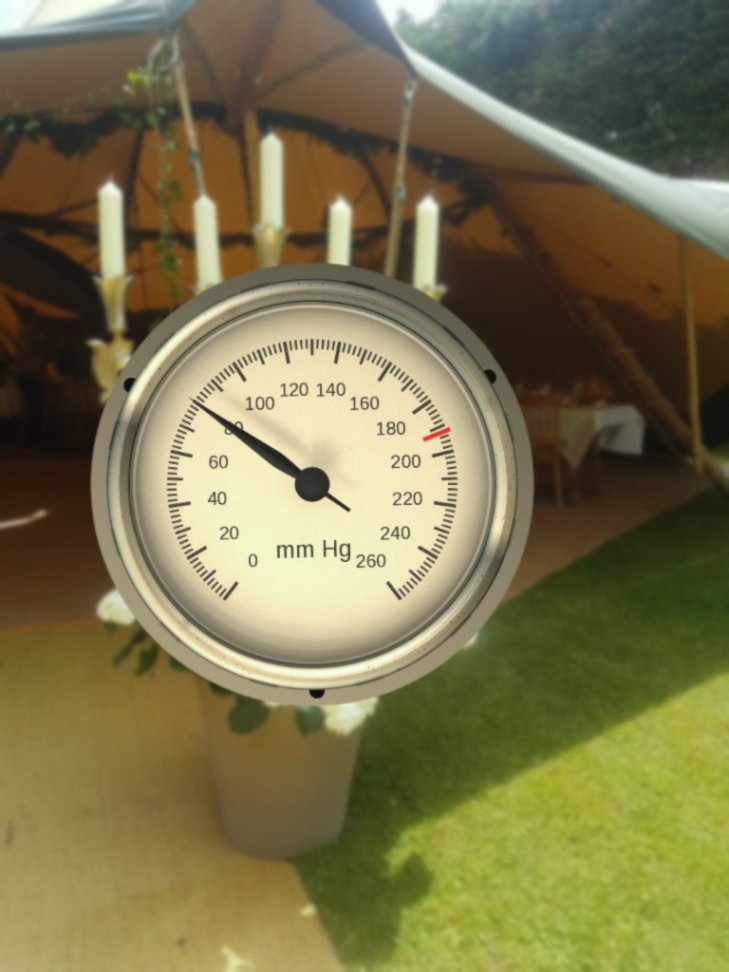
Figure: 80 mmHg
